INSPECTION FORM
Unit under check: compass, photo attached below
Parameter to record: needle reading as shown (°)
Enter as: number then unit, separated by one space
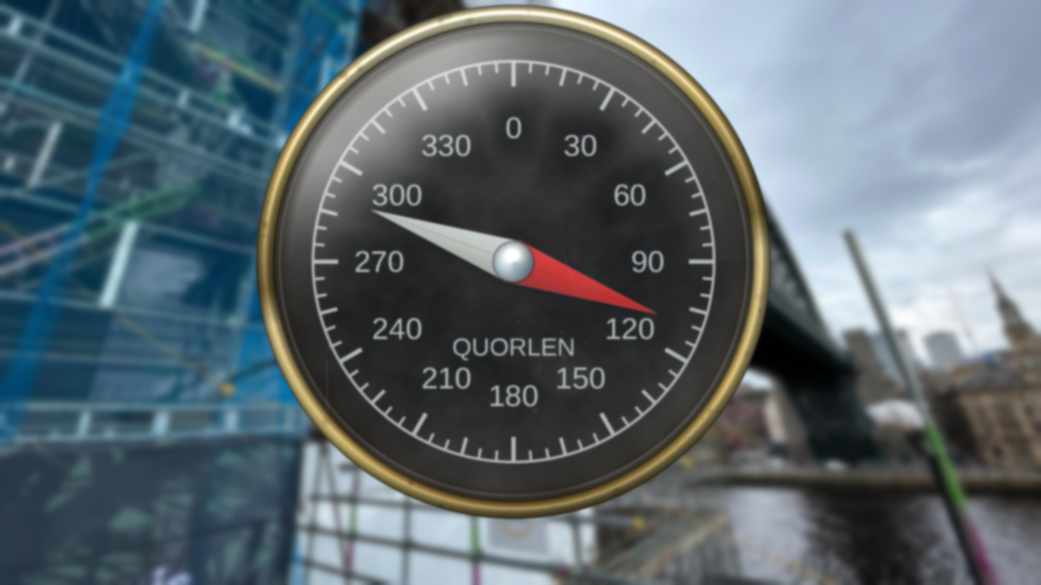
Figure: 110 °
